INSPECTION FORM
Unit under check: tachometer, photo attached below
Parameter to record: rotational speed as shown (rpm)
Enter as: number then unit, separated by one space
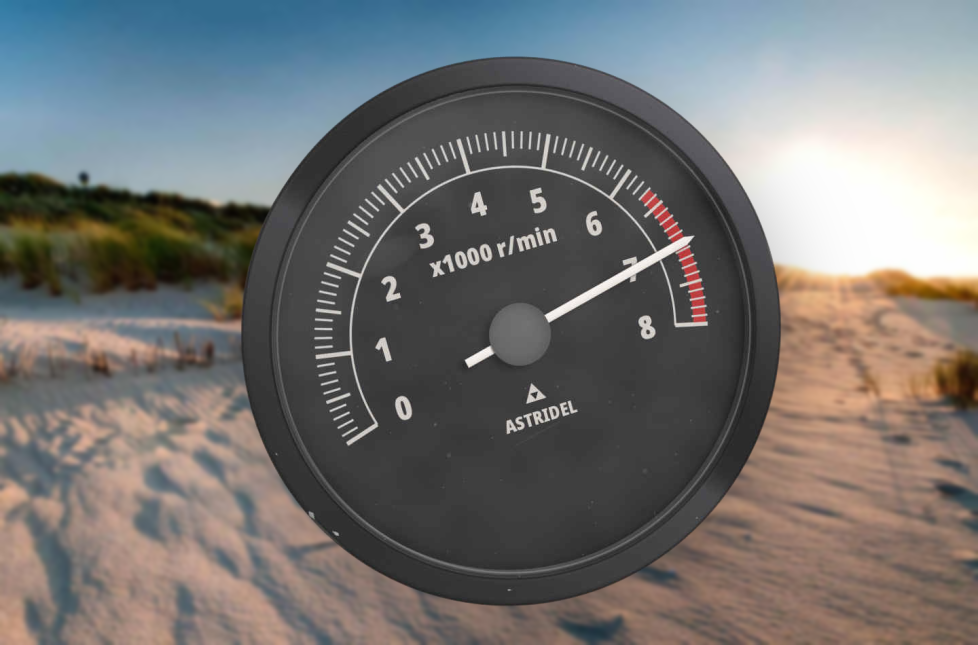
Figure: 7000 rpm
